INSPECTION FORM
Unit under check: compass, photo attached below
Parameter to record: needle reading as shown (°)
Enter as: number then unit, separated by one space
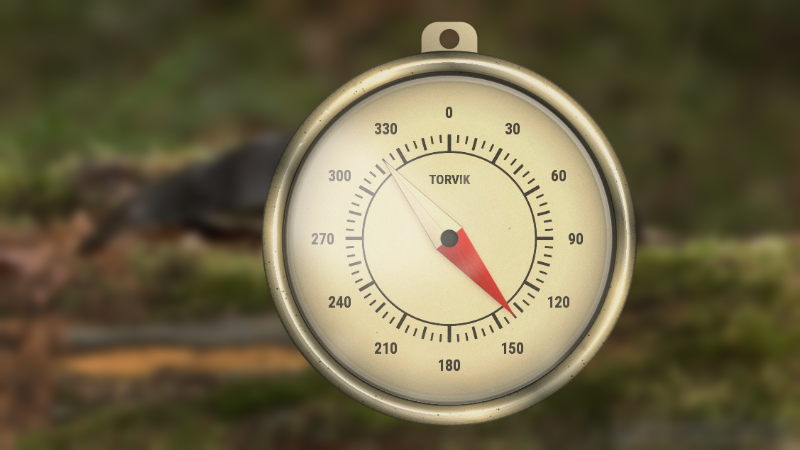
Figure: 140 °
